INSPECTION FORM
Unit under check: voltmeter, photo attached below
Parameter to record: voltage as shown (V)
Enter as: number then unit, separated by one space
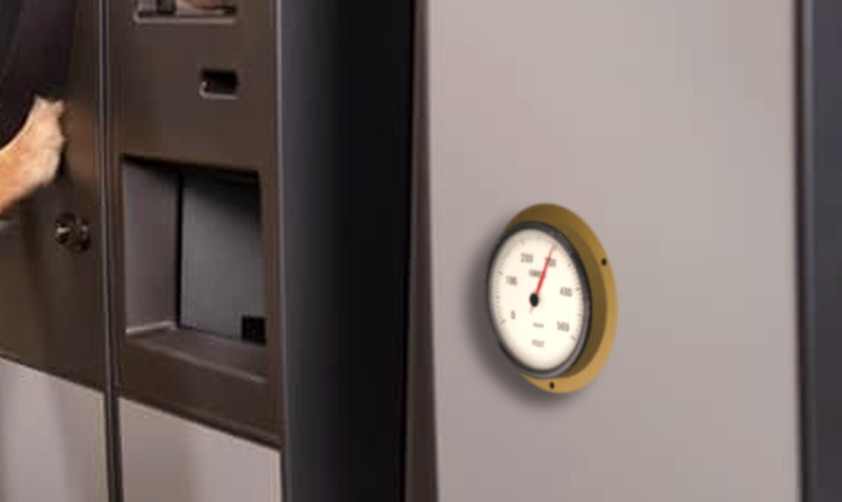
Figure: 300 V
